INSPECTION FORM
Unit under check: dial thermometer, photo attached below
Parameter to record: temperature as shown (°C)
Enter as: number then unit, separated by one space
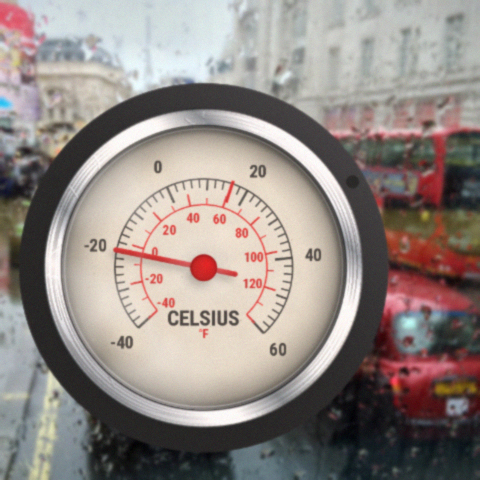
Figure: -20 °C
